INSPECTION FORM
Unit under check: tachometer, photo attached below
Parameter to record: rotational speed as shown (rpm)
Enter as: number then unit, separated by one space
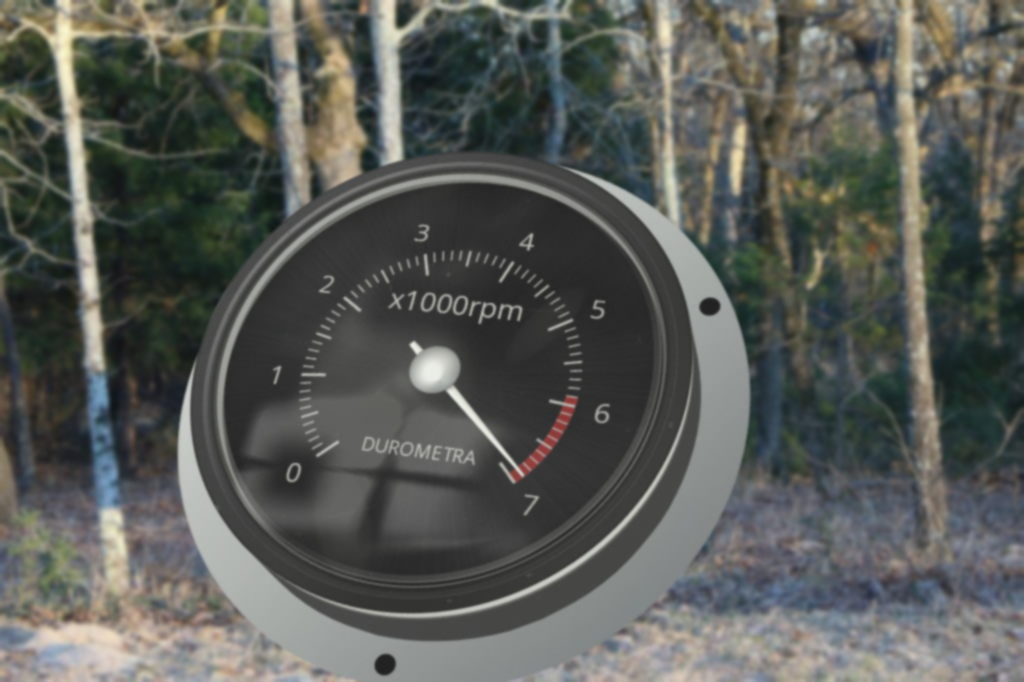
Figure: 6900 rpm
